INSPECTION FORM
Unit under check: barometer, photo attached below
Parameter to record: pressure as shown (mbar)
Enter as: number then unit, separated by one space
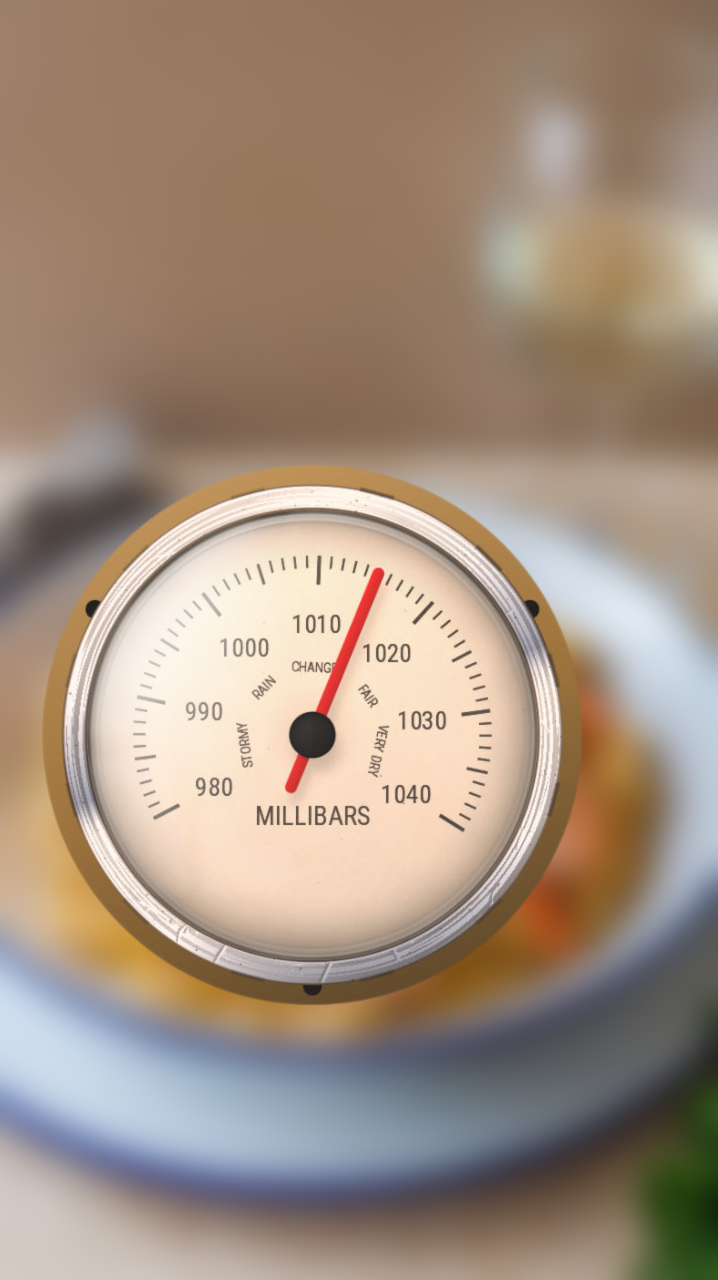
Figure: 1015 mbar
